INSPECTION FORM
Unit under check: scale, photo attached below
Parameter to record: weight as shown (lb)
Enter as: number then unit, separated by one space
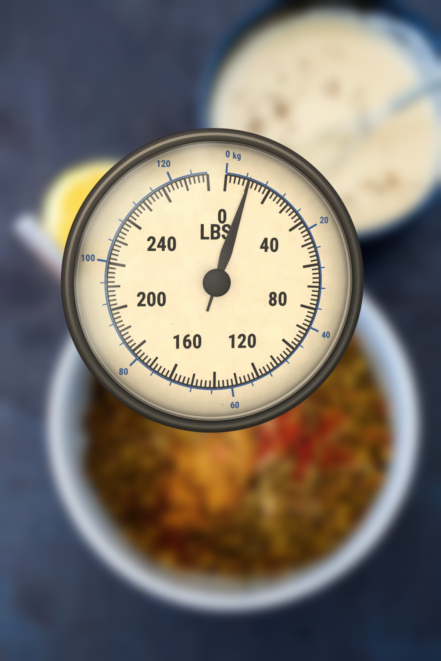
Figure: 10 lb
